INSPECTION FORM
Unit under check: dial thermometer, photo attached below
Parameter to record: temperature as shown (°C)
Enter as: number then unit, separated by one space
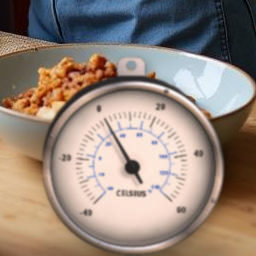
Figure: 0 °C
